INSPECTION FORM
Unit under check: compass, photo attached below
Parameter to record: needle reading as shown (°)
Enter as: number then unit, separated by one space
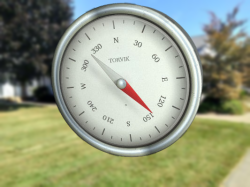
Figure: 140 °
